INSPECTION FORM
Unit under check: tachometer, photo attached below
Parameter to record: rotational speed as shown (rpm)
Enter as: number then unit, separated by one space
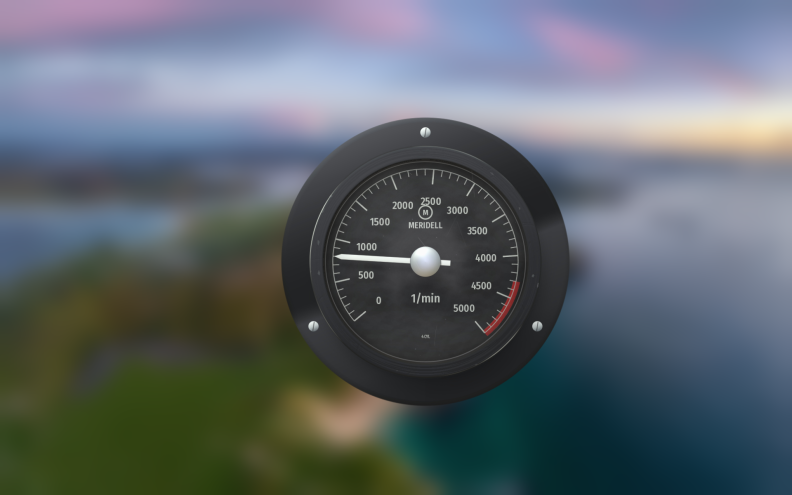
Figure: 800 rpm
